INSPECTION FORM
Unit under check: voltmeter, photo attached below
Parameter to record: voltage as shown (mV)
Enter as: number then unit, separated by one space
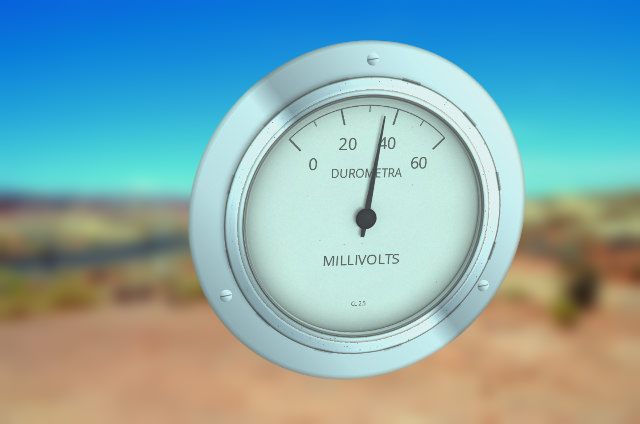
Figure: 35 mV
